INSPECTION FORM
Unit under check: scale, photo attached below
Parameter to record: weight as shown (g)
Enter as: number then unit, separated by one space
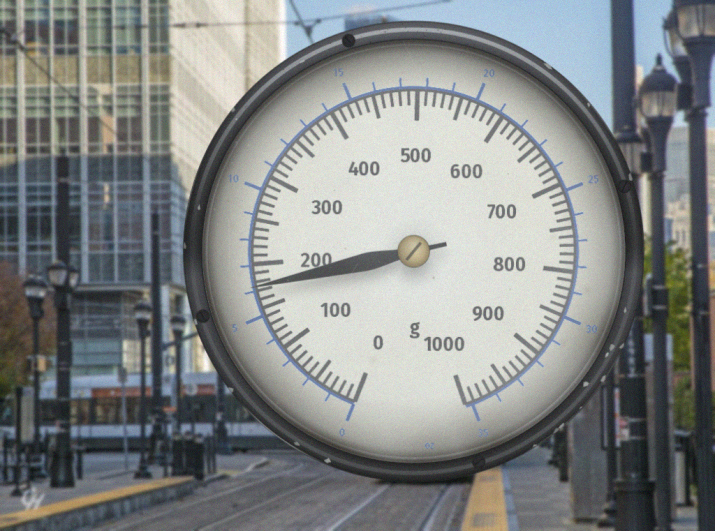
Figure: 175 g
